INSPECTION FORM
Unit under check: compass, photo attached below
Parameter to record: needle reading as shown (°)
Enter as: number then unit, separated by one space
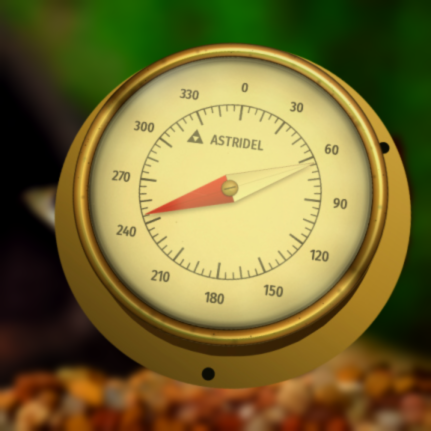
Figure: 245 °
